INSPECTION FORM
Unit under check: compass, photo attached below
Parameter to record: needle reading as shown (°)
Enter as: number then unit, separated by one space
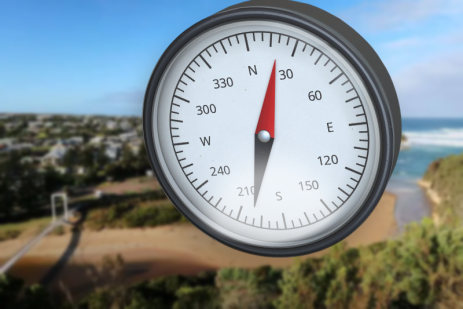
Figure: 20 °
